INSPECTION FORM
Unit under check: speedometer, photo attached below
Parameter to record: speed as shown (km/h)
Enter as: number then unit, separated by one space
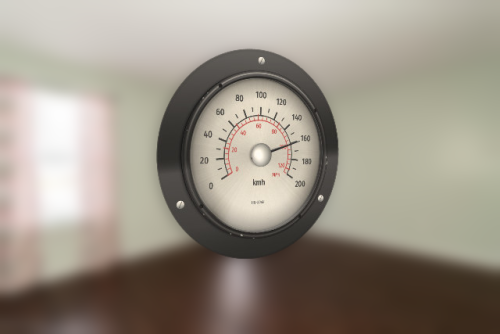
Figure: 160 km/h
